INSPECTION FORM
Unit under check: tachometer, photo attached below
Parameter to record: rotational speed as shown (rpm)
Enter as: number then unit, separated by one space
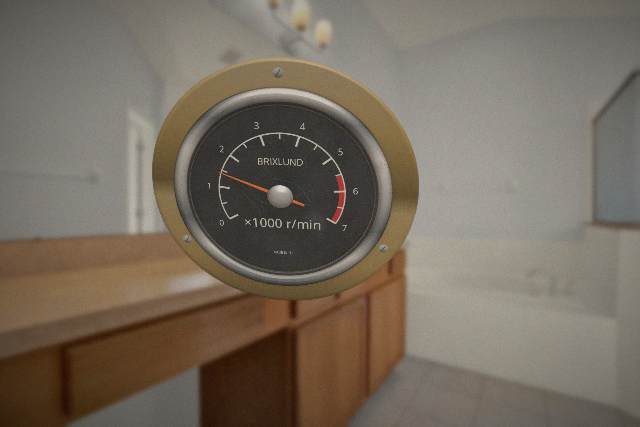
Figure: 1500 rpm
